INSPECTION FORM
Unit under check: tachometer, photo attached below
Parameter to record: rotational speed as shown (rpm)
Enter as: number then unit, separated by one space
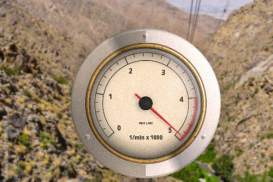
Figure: 4900 rpm
